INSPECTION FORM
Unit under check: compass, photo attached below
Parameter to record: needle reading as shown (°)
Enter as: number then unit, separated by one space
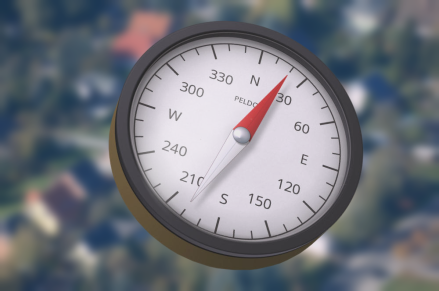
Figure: 20 °
